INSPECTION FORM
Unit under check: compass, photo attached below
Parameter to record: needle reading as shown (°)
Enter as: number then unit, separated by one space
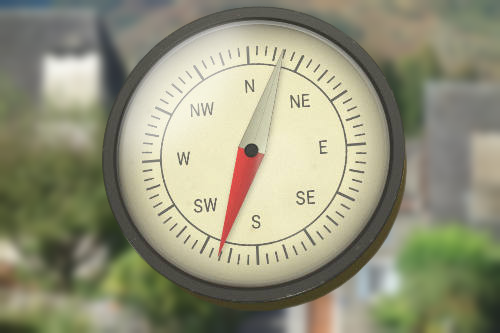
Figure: 200 °
